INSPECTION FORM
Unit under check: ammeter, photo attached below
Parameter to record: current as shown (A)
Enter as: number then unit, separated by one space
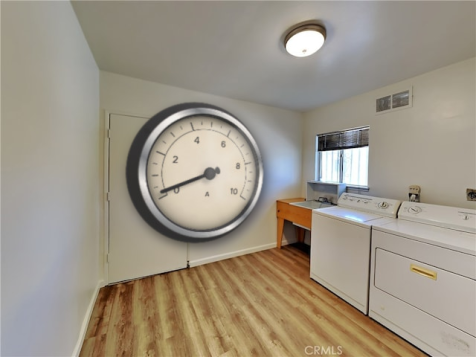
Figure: 0.25 A
